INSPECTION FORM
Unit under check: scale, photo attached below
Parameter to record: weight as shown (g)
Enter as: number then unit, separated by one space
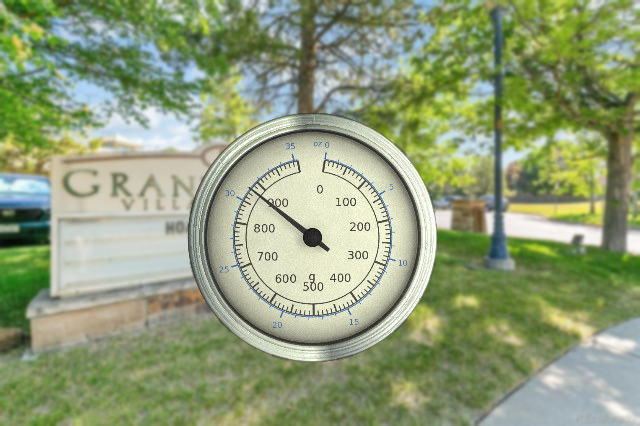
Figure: 880 g
